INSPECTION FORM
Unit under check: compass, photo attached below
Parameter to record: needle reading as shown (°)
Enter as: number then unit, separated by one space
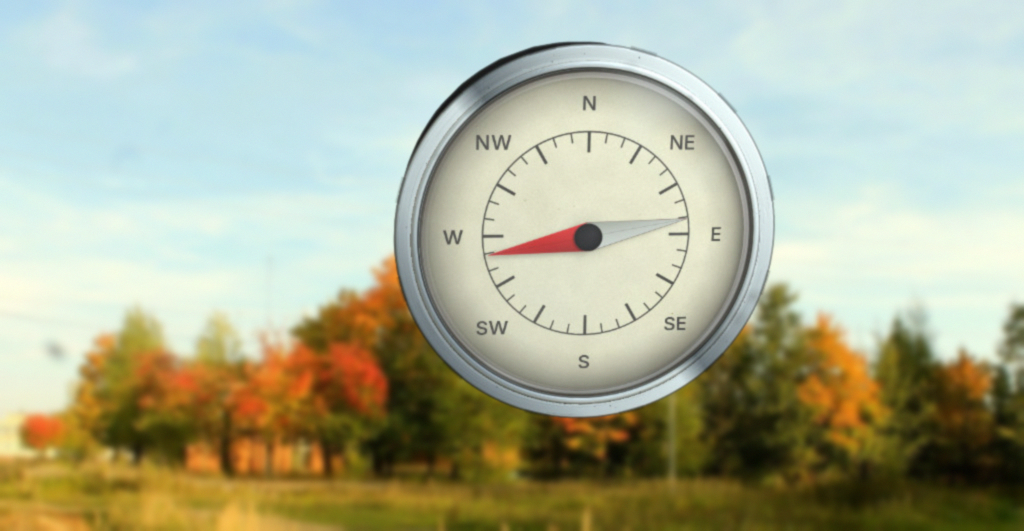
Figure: 260 °
